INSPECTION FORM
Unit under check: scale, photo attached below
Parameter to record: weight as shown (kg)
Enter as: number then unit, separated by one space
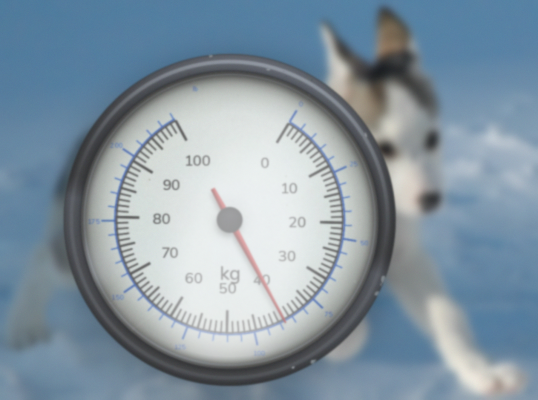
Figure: 40 kg
